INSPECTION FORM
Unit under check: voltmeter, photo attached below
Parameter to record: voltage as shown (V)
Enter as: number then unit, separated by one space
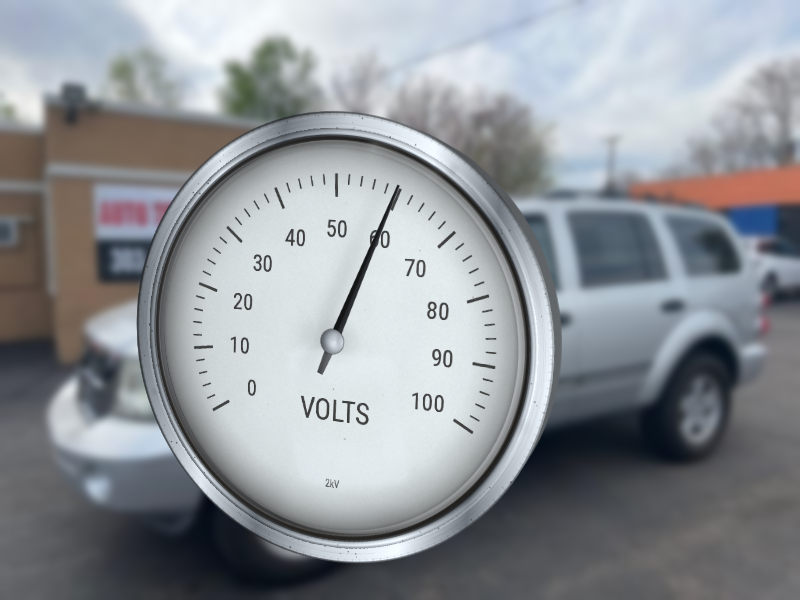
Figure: 60 V
